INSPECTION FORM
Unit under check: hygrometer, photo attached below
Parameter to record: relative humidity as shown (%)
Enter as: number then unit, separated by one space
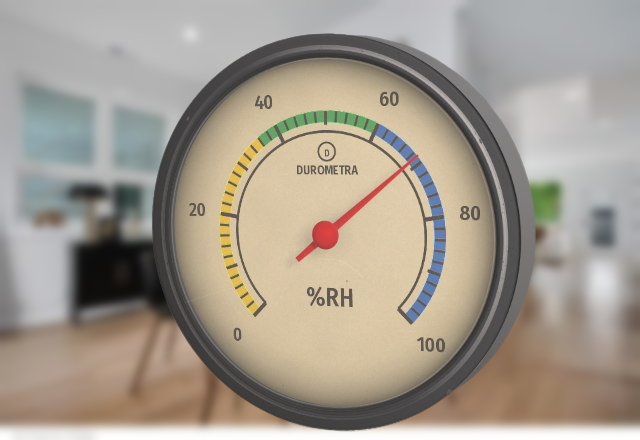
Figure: 69 %
